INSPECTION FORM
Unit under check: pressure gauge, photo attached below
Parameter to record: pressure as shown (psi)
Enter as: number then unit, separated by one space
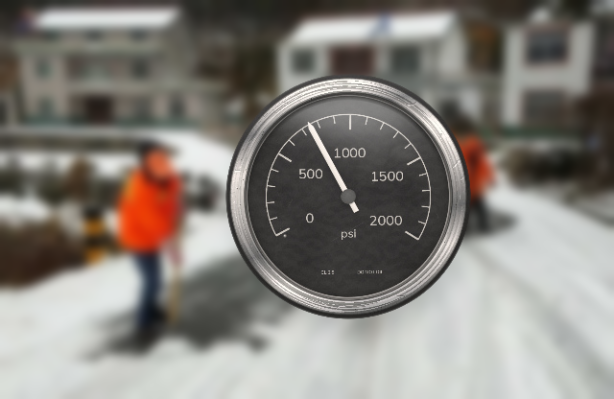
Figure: 750 psi
